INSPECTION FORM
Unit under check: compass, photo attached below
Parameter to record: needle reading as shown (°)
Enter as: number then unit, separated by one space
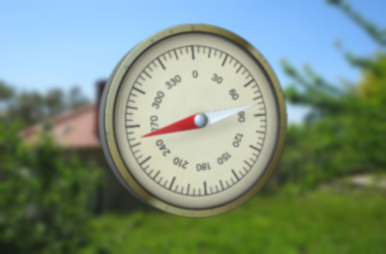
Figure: 260 °
